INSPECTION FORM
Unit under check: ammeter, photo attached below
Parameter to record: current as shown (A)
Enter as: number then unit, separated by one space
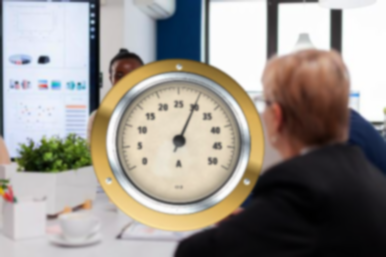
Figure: 30 A
